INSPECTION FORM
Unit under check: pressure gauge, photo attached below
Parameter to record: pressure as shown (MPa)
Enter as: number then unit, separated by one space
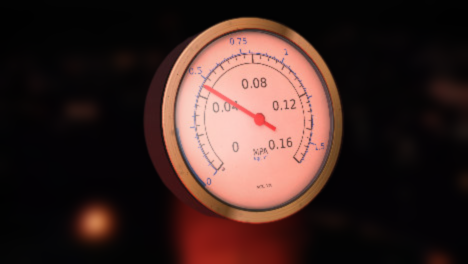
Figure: 0.045 MPa
